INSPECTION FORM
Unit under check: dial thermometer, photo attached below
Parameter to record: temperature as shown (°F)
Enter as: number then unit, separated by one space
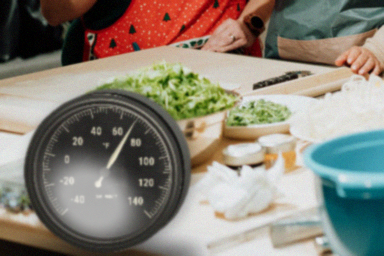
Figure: 70 °F
